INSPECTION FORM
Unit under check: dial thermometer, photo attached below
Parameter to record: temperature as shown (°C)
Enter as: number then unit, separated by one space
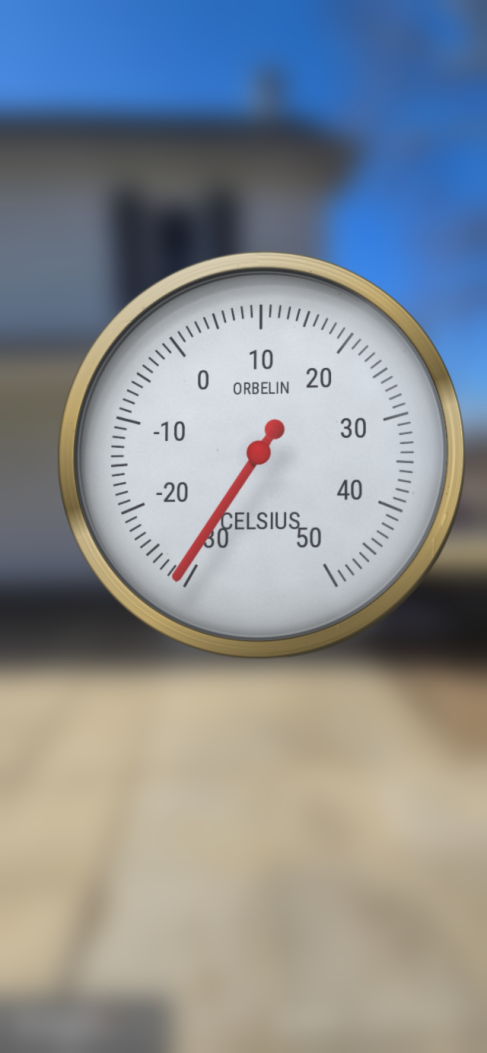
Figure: -29 °C
